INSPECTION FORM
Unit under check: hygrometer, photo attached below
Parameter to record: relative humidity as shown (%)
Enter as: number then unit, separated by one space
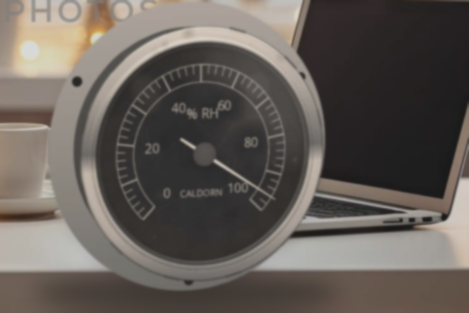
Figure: 96 %
